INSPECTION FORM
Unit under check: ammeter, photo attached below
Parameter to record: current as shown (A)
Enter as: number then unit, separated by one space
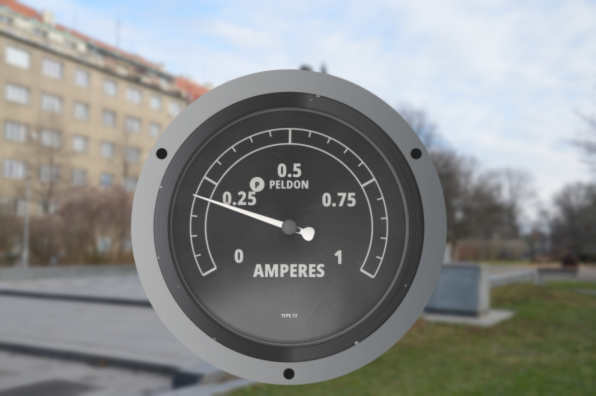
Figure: 0.2 A
